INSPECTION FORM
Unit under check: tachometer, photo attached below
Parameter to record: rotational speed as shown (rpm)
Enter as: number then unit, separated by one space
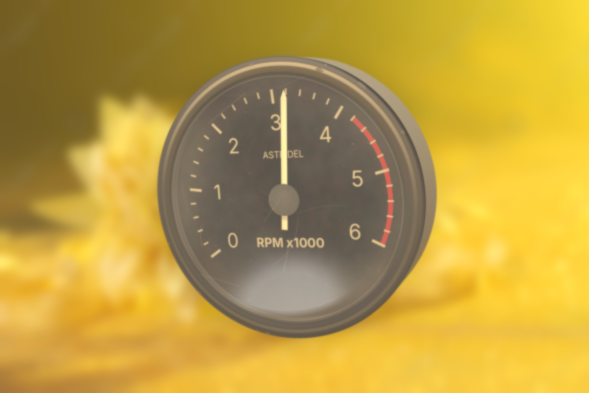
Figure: 3200 rpm
